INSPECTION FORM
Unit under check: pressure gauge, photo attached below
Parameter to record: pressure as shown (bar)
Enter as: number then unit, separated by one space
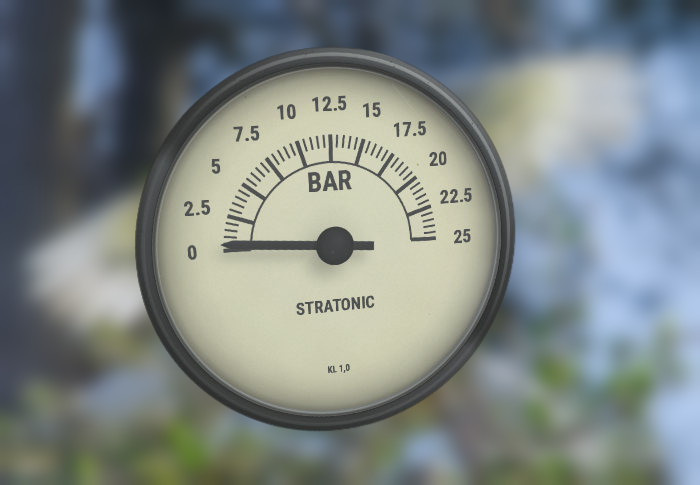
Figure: 0.5 bar
